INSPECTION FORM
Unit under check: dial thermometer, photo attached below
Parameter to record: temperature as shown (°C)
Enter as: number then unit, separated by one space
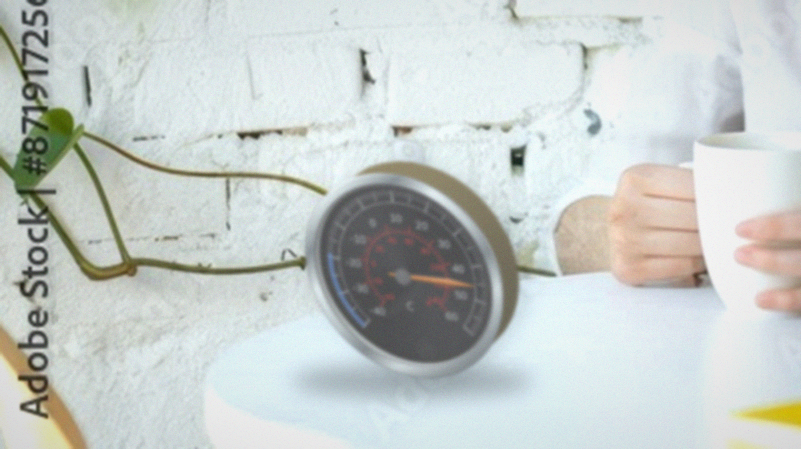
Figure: 45 °C
